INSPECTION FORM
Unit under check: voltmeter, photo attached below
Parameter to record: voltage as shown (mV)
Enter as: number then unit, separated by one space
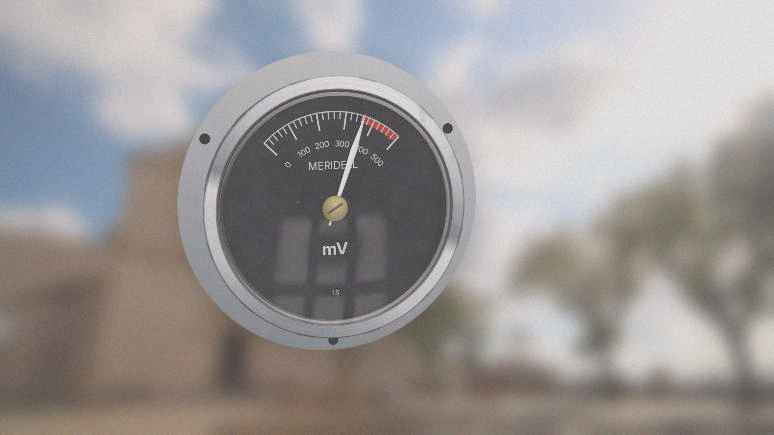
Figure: 360 mV
